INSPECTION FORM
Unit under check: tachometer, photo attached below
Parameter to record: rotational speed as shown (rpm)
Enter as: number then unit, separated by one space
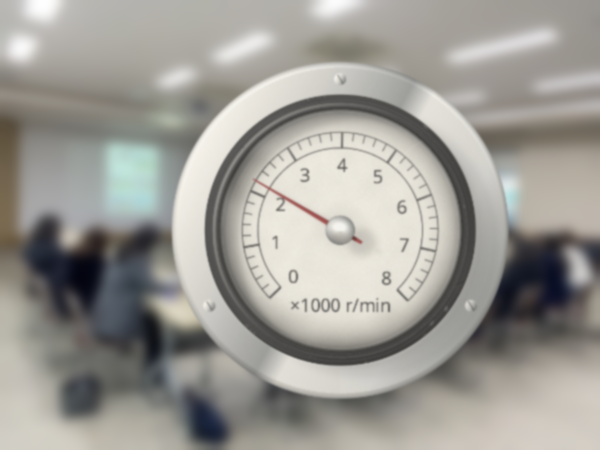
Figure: 2200 rpm
